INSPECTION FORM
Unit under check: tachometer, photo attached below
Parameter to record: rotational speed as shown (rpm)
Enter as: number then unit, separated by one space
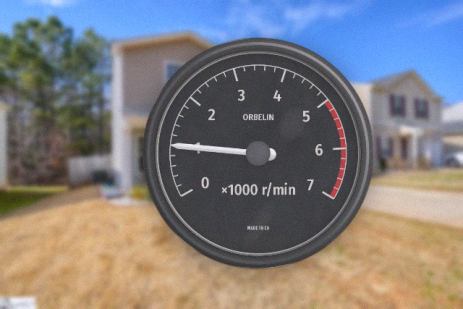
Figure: 1000 rpm
